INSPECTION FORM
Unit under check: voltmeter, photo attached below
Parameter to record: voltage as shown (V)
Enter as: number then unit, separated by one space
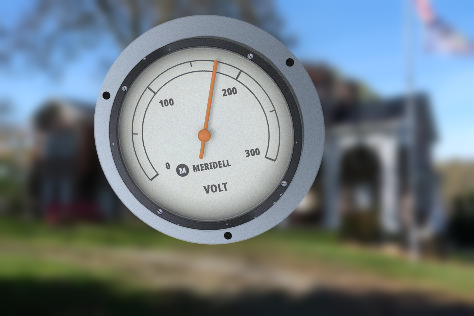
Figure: 175 V
